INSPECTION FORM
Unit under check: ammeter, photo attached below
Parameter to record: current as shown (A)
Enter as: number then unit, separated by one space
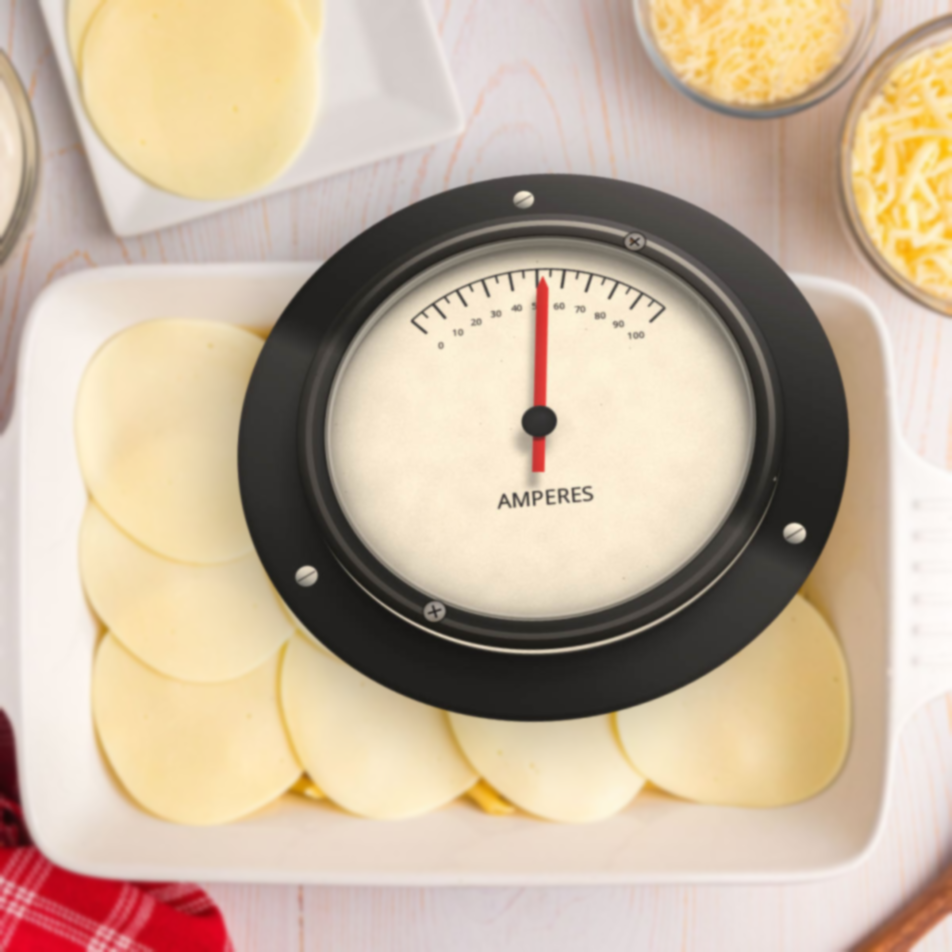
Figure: 52.5 A
